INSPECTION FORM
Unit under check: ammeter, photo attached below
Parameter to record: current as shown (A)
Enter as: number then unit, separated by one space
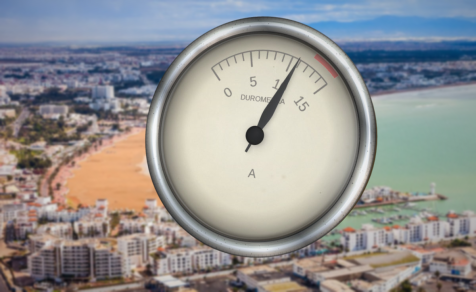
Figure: 11 A
